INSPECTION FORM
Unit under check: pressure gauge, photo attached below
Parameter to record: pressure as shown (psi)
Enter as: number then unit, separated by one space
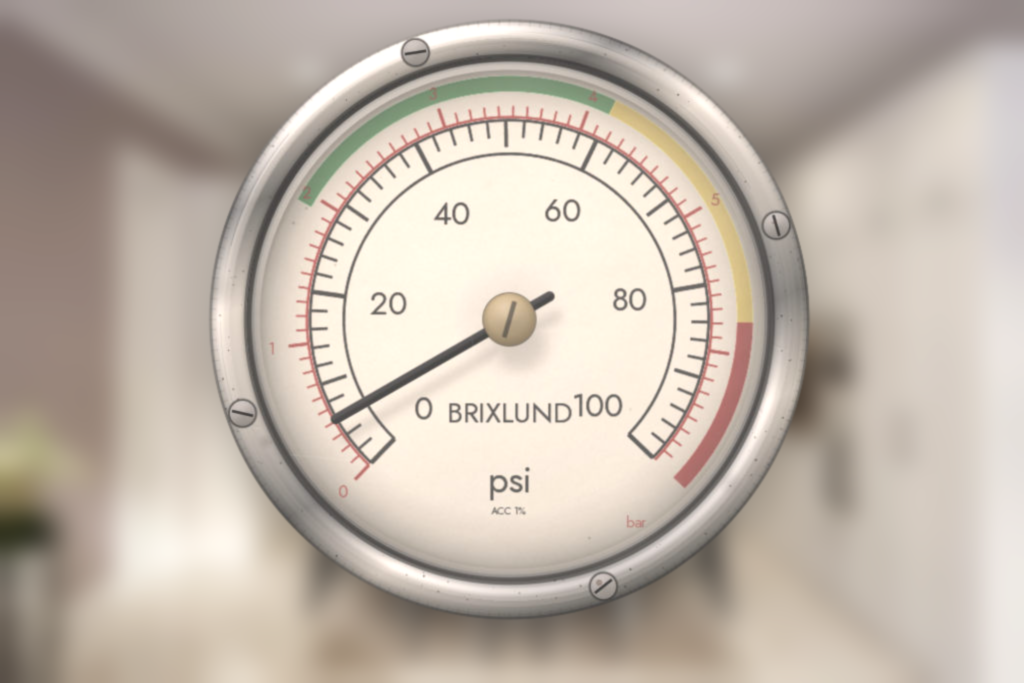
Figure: 6 psi
